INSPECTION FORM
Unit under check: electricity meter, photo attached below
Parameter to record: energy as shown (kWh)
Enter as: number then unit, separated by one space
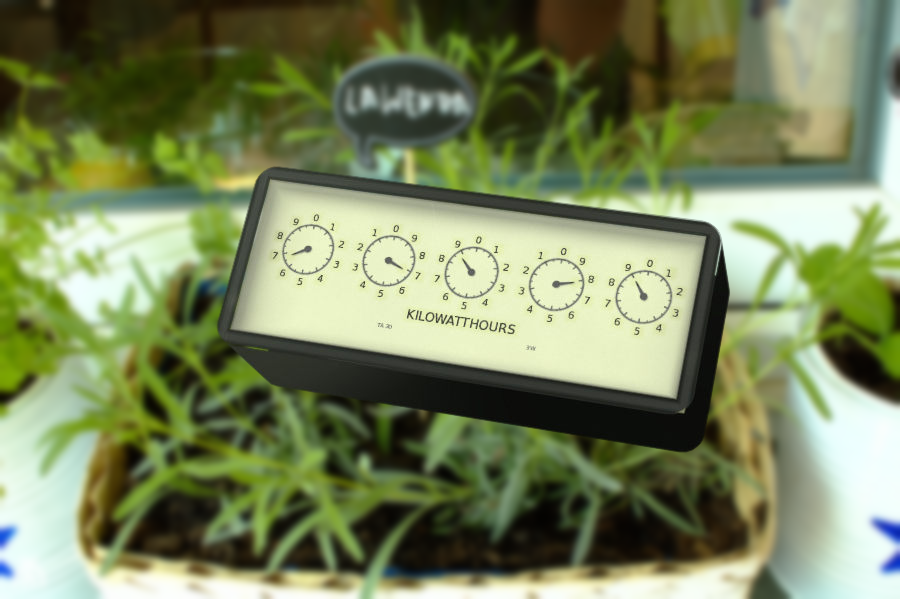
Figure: 66879 kWh
